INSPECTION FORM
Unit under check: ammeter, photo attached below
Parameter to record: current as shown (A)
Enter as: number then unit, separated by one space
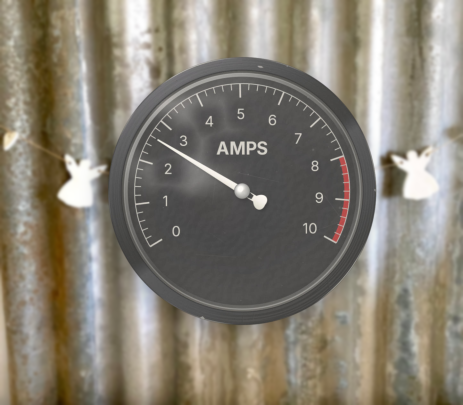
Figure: 2.6 A
